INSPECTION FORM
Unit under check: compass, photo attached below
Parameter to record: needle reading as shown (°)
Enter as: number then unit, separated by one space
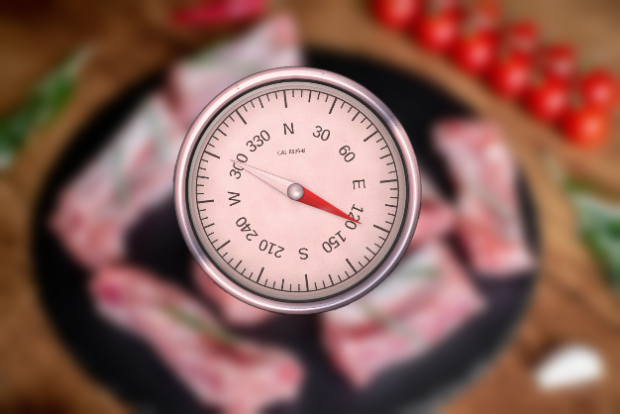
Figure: 122.5 °
